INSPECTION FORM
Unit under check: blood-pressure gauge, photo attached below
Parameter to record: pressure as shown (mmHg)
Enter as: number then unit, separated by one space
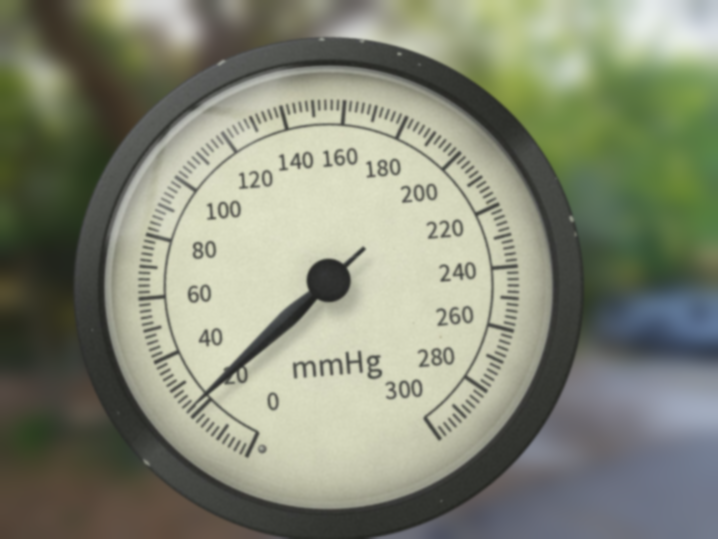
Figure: 22 mmHg
